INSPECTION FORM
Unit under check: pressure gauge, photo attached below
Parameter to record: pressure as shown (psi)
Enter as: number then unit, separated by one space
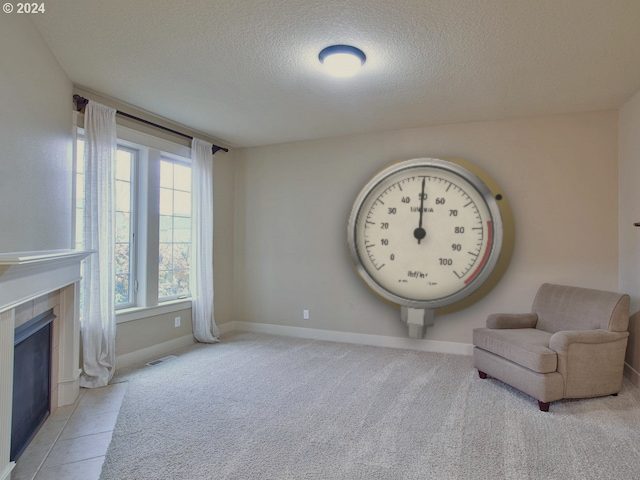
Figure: 50 psi
